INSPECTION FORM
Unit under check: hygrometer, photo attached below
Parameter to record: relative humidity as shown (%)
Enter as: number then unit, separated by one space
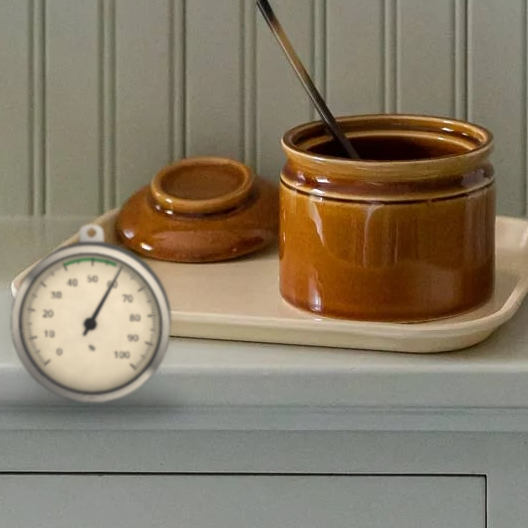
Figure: 60 %
